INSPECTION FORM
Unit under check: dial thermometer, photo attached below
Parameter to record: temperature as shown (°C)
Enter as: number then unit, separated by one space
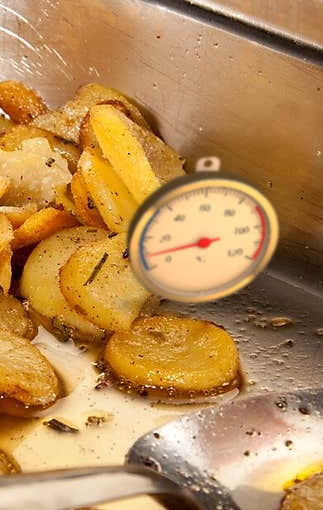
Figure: 10 °C
